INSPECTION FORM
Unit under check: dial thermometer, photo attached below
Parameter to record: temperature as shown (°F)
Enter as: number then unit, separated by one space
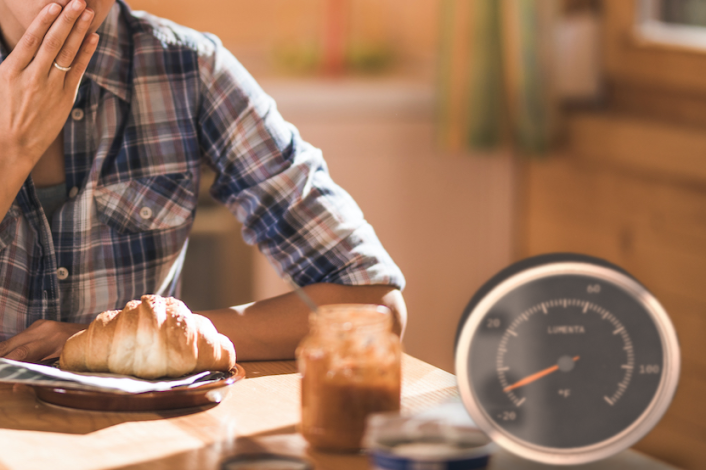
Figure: -10 °F
